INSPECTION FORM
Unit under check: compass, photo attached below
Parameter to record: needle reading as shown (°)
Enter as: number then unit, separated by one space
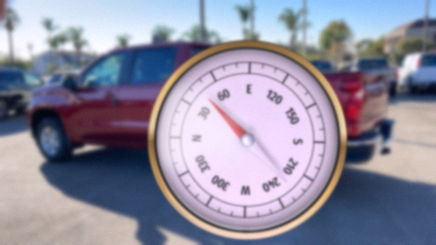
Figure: 45 °
